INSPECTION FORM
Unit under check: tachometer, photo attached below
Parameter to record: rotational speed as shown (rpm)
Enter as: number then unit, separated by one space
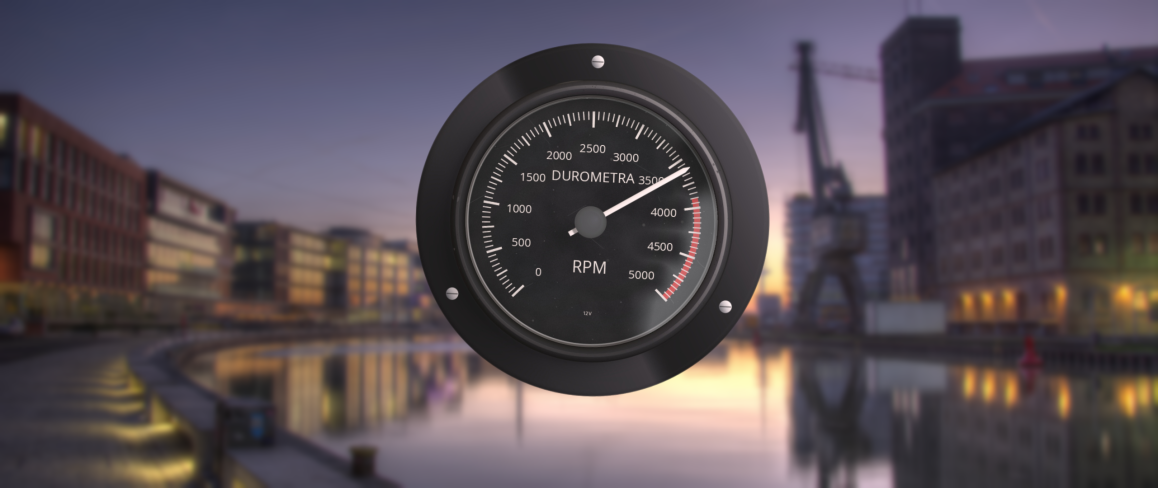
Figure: 3600 rpm
